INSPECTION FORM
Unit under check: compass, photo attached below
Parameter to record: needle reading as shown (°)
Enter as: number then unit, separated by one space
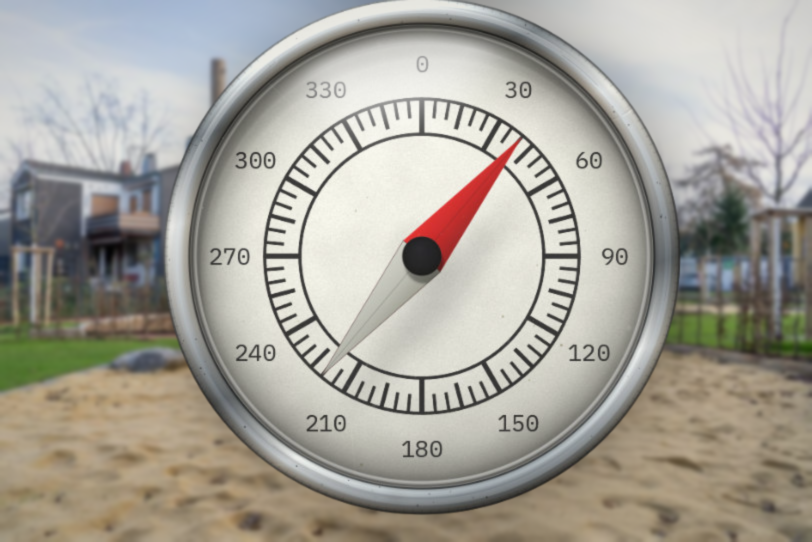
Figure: 40 °
